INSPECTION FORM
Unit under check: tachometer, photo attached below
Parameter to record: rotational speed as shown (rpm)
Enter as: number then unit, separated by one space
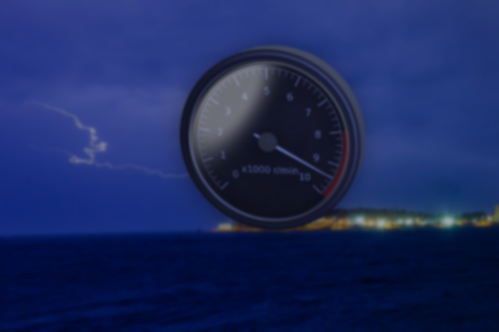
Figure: 9400 rpm
